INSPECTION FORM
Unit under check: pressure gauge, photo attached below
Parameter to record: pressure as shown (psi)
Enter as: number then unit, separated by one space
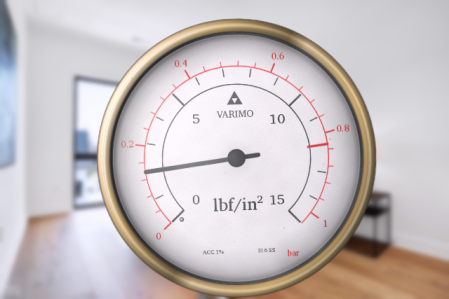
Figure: 2 psi
